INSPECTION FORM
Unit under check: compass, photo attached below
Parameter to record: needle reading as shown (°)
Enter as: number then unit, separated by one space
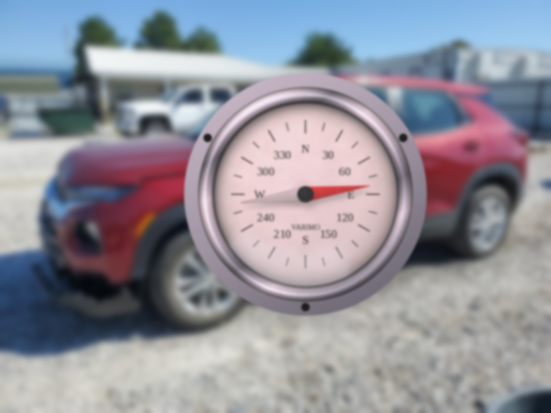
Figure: 82.5 °
